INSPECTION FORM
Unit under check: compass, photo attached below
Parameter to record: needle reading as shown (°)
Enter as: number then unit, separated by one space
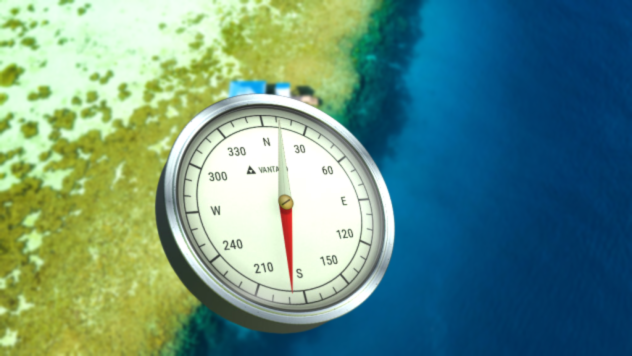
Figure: 190 °
